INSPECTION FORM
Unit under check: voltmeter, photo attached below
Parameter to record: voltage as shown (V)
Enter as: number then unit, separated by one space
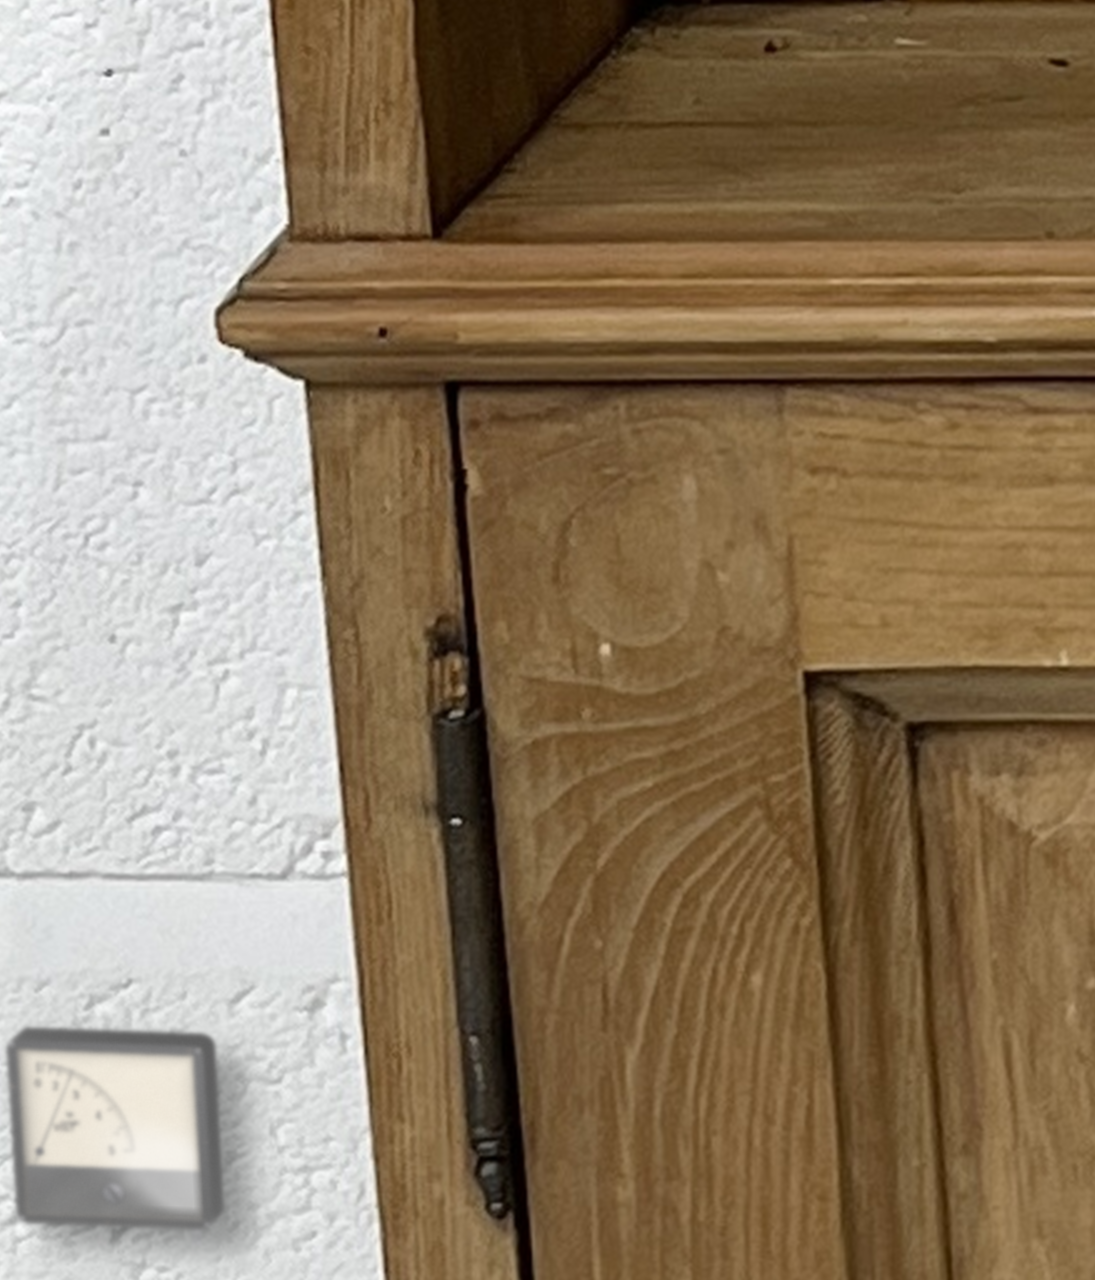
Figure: 2.5 V
